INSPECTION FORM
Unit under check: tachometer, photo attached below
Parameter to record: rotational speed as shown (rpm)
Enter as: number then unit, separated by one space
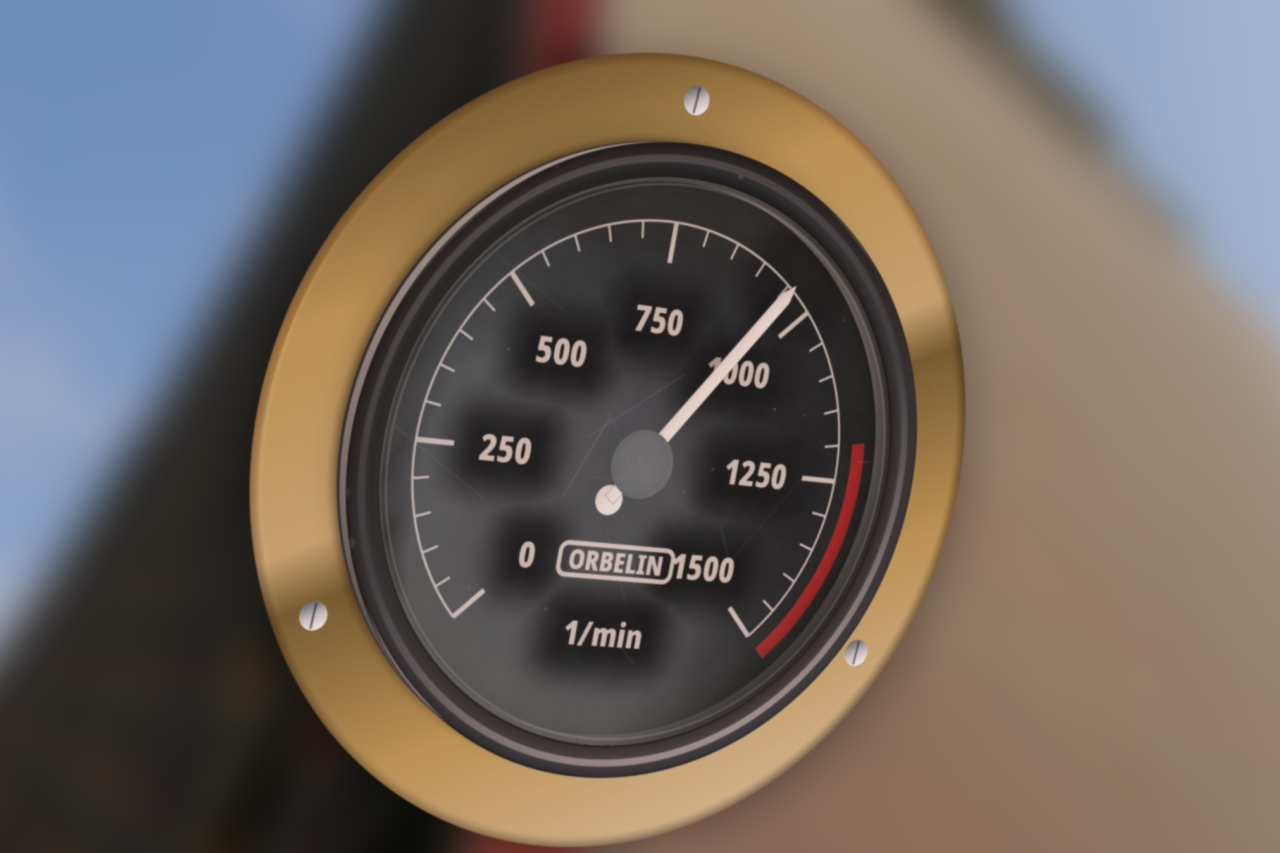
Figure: 950 rpm
